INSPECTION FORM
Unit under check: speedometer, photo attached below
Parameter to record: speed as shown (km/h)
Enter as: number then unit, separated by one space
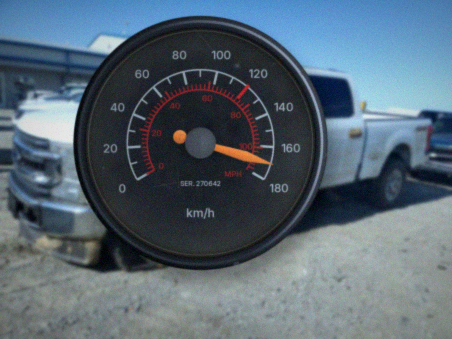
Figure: 170 km/h
